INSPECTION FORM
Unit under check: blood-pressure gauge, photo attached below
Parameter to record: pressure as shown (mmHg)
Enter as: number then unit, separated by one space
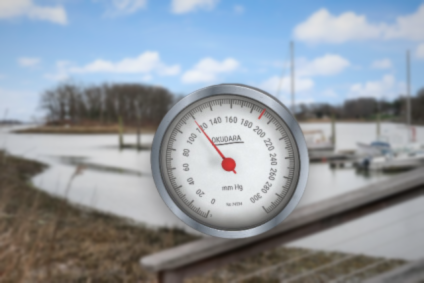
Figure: 120 mmHg
